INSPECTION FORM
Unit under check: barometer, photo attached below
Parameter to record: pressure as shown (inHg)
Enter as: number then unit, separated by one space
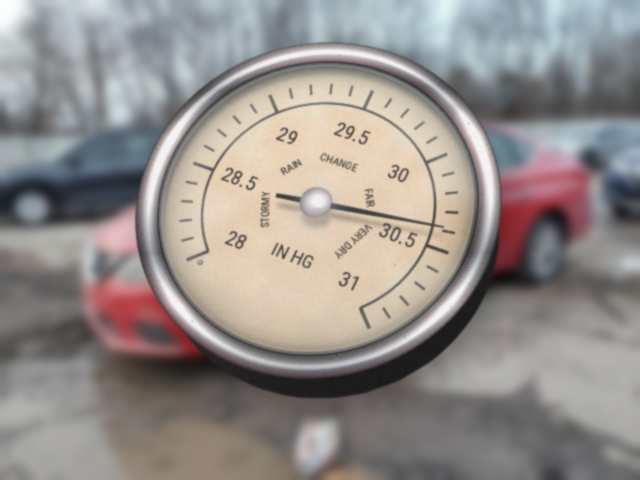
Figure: 30.4 inHg
